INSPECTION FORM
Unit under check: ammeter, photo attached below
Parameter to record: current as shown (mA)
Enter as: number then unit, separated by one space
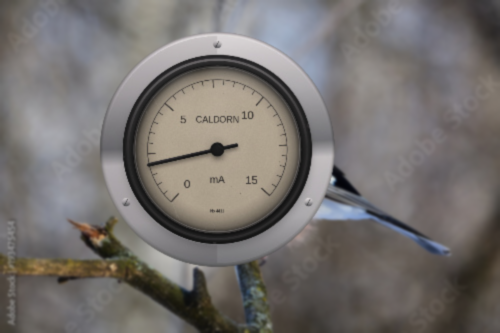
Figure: 2 mA
